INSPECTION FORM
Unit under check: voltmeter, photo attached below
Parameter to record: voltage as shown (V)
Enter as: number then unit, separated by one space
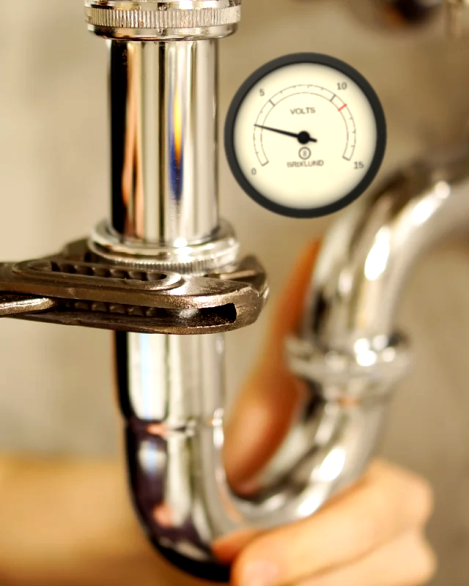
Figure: 3 V
